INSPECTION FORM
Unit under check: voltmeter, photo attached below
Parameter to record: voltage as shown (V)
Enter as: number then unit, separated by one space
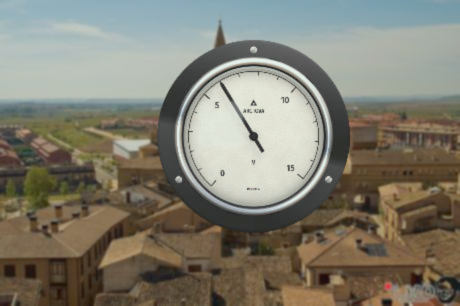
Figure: 6 V
